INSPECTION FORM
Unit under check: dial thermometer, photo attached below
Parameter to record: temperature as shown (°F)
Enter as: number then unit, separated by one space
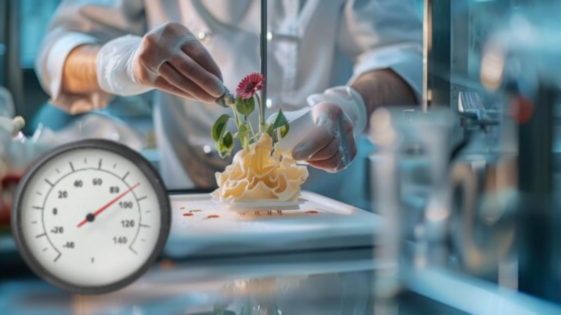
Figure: 90 °F
